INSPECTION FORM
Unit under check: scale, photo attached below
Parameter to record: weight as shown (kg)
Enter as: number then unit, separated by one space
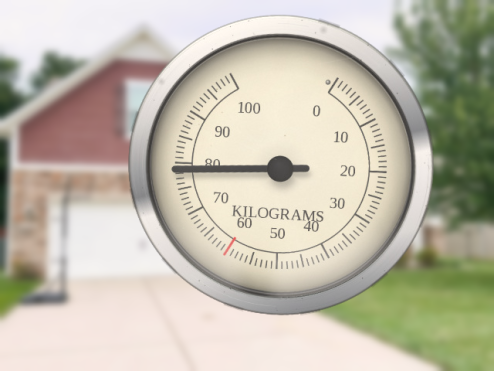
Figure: 79 kg
